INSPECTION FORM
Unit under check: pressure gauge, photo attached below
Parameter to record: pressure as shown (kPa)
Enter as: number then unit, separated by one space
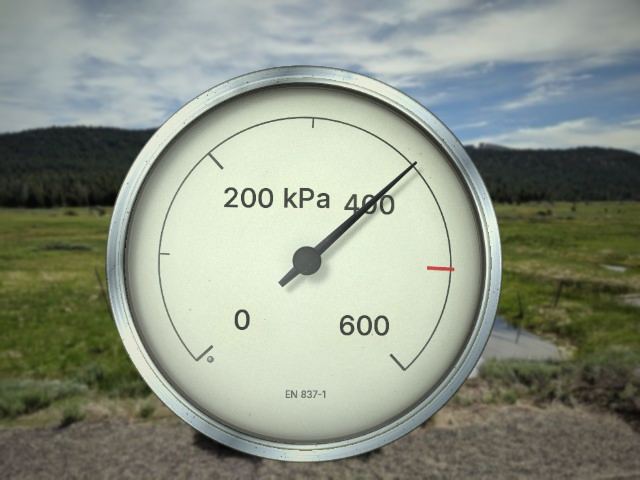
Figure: 400 kPa
